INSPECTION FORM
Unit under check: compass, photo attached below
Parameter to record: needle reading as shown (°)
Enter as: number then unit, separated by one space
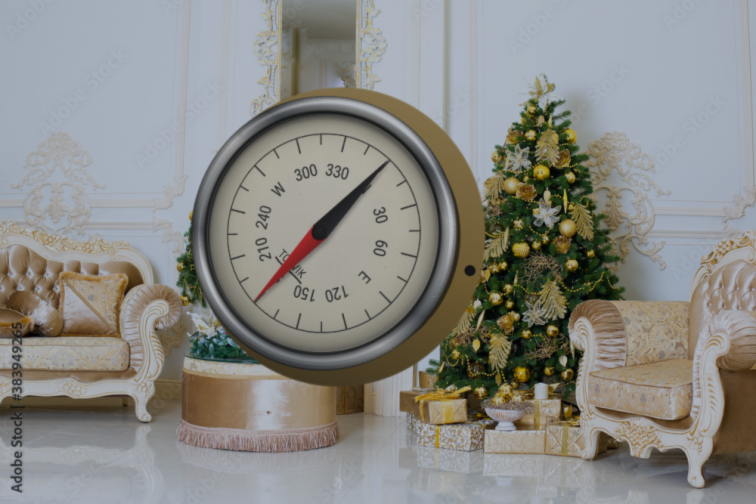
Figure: 180 °
